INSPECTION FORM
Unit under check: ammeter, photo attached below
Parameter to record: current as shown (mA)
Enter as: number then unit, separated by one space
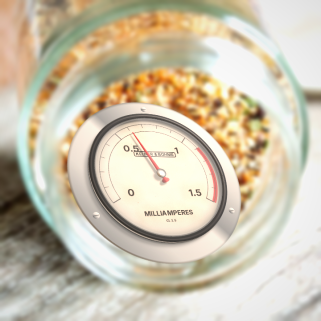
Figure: 0.6 mA
